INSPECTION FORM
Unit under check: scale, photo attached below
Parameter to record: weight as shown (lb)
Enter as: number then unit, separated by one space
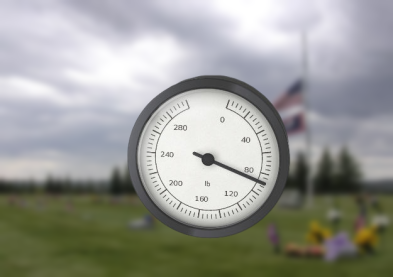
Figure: 88 lb
